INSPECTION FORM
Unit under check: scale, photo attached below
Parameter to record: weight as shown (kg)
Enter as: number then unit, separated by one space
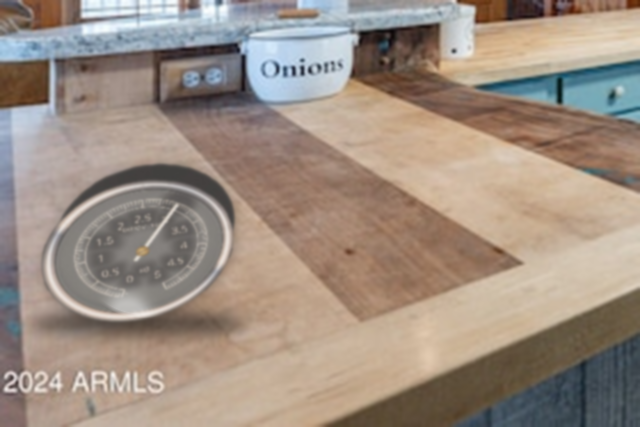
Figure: 3 kg
